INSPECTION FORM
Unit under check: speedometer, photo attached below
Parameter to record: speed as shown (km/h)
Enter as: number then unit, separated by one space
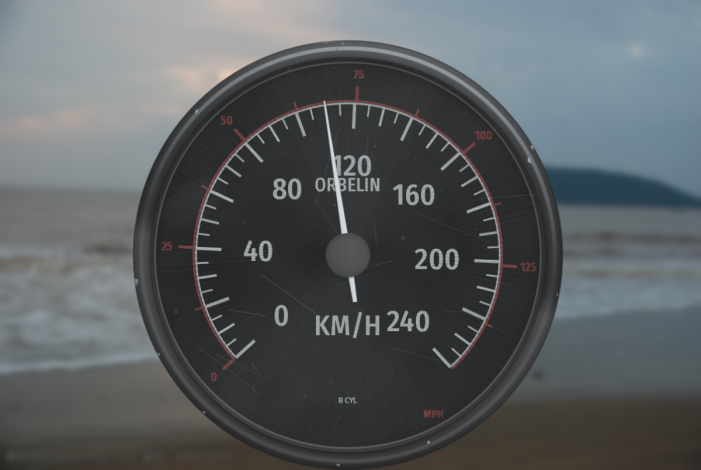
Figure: 110 km/h
